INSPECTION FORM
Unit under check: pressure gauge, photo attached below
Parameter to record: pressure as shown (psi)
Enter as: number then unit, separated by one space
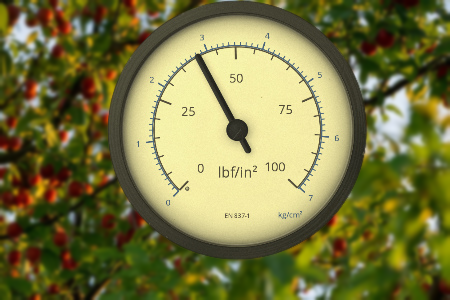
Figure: 40 psi
